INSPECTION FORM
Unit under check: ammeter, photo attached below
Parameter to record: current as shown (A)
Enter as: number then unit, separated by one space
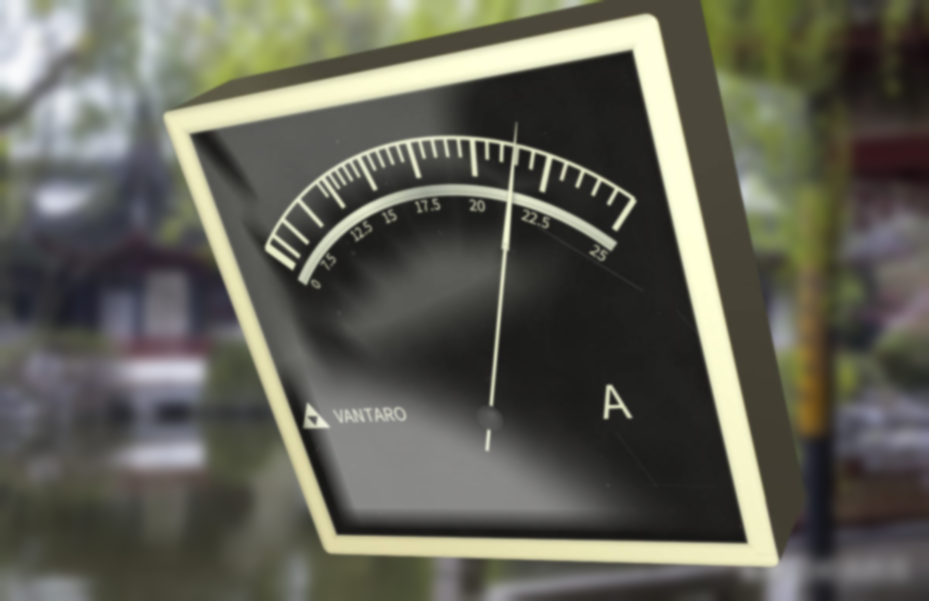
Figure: 21.5 A
